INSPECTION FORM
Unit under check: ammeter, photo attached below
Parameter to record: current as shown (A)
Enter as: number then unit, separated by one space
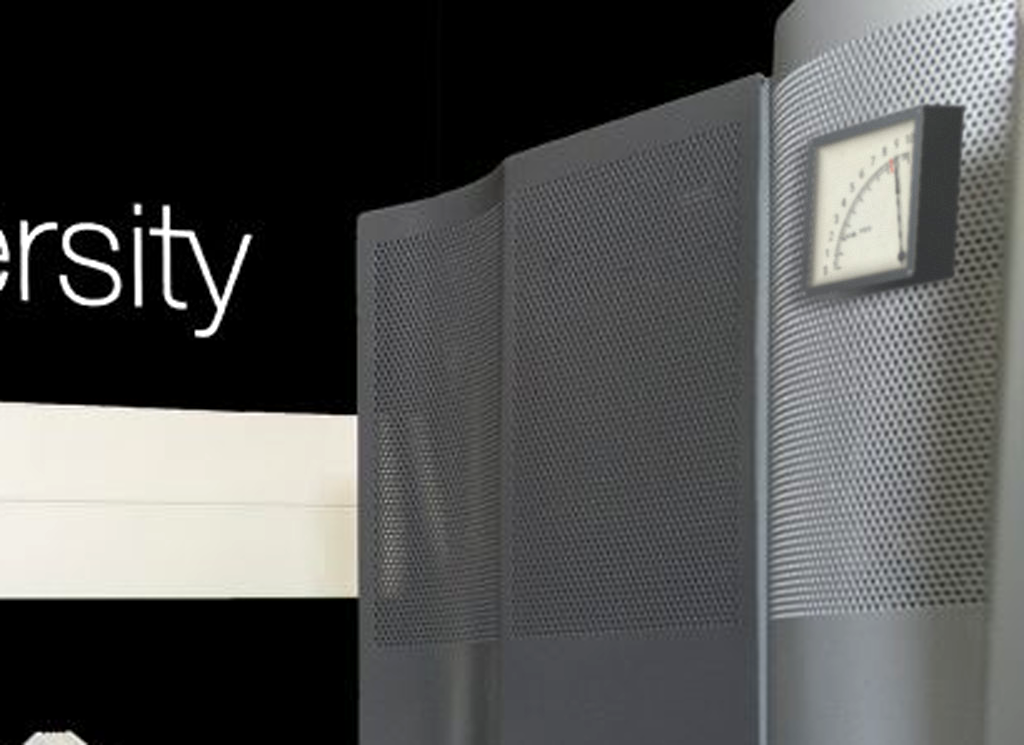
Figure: 9 A
